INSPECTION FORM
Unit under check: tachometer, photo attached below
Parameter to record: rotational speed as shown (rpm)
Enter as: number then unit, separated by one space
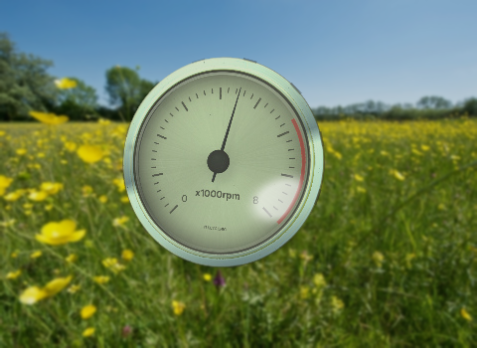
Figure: 4500 rpm
